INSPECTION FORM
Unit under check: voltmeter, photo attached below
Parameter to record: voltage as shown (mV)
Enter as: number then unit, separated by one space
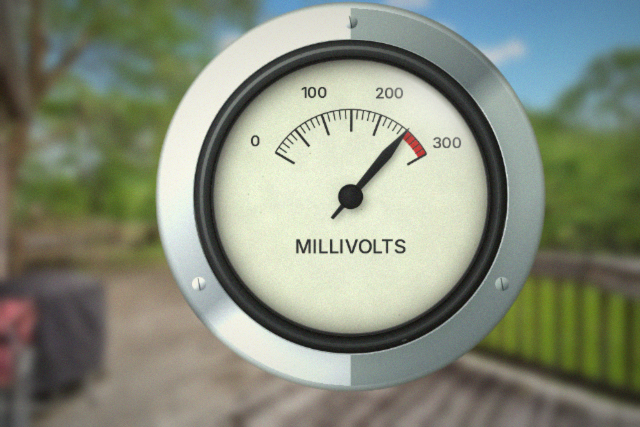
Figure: 250 mV
